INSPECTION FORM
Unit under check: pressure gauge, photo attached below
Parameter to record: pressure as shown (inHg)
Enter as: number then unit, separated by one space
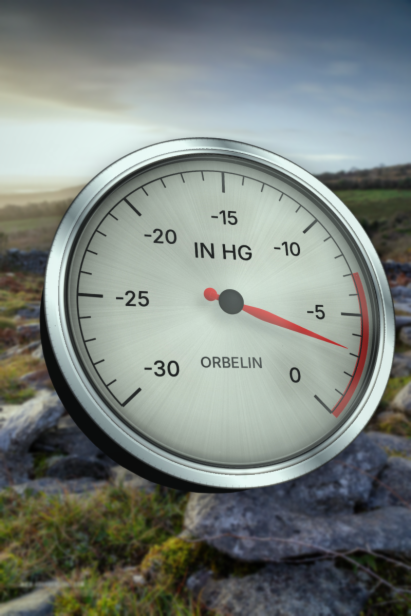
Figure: -3 inHg
